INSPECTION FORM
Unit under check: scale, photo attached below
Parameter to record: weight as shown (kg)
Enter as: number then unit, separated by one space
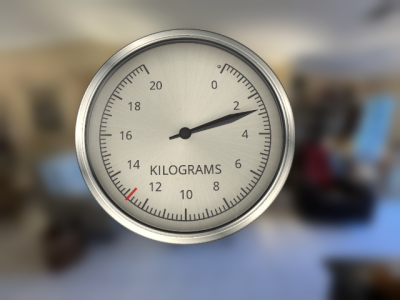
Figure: 2.8 kg
